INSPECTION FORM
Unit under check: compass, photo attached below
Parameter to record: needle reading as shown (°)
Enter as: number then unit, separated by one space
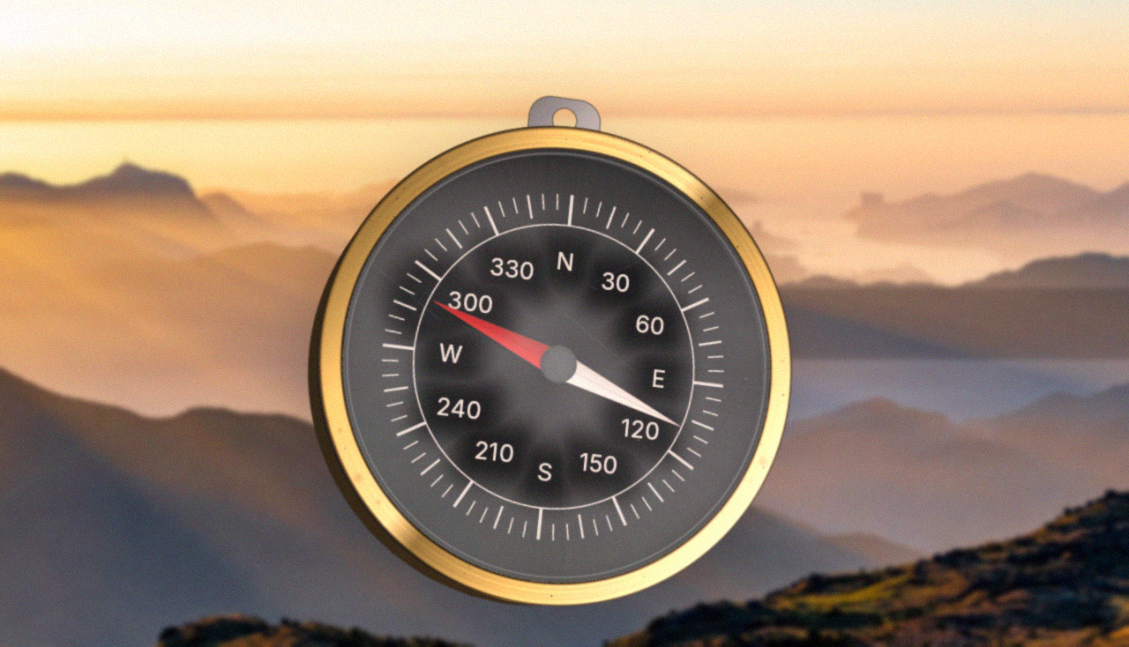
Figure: 290 °
